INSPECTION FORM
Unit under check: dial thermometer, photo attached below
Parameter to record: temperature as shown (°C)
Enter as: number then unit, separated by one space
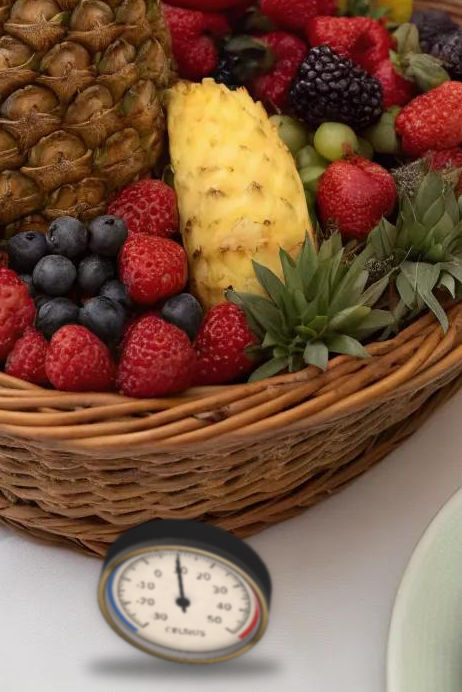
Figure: 10 °C
